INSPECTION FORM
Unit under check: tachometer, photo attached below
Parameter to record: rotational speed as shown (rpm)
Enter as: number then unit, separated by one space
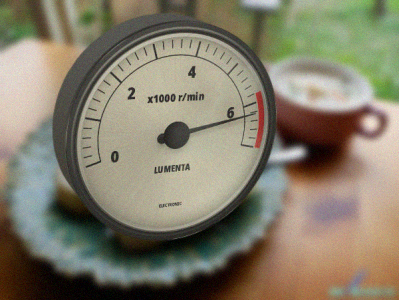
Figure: 6200 rpm
